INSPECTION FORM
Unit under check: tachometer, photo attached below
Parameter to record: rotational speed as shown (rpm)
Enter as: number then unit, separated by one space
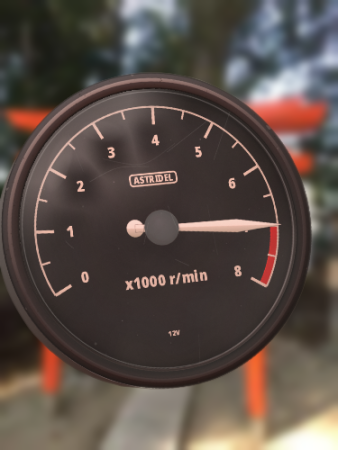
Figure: 7000 rpm
